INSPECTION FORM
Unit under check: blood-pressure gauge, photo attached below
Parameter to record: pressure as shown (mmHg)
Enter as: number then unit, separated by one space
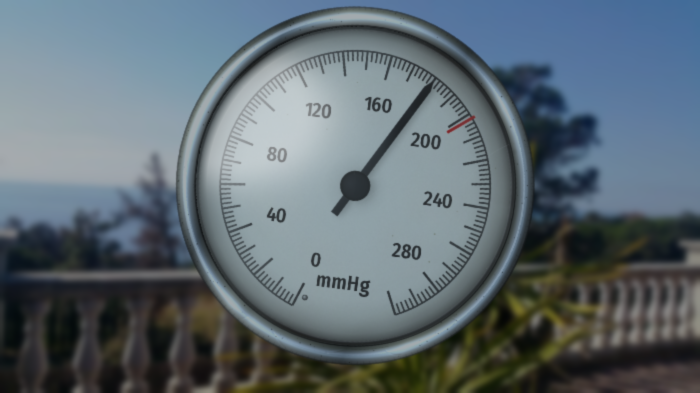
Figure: 180 mmHg
